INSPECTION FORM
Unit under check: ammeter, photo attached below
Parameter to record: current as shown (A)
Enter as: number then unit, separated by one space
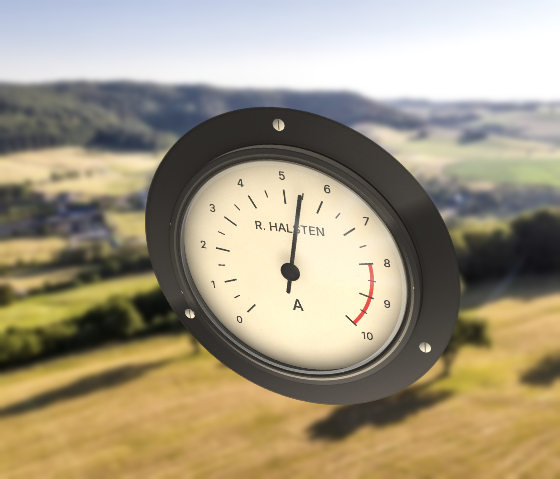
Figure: 5.5 A
